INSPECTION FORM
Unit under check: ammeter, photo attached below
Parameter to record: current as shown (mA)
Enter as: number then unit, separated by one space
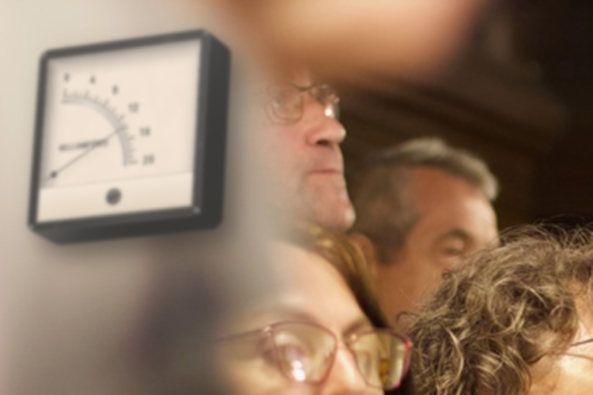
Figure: 14 mA
